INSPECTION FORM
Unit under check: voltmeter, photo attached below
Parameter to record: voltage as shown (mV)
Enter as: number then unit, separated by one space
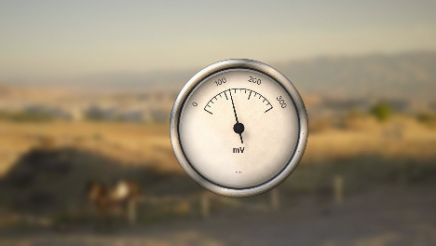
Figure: 120 mV
